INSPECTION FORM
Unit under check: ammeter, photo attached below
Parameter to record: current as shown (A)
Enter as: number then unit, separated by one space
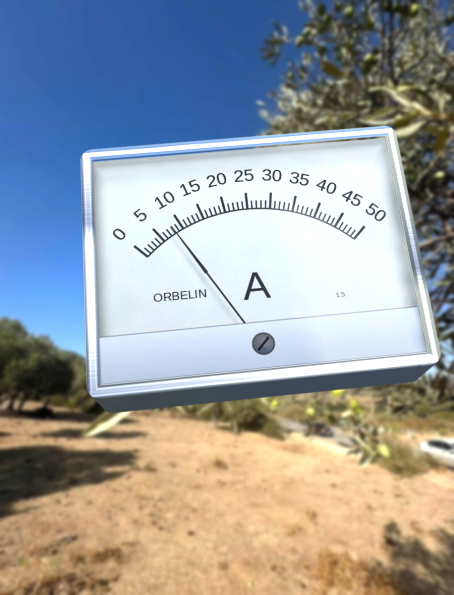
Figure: 8 A
